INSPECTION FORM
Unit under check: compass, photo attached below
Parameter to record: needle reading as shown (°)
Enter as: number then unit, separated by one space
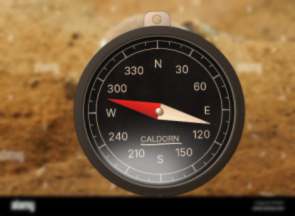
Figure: 285 °
